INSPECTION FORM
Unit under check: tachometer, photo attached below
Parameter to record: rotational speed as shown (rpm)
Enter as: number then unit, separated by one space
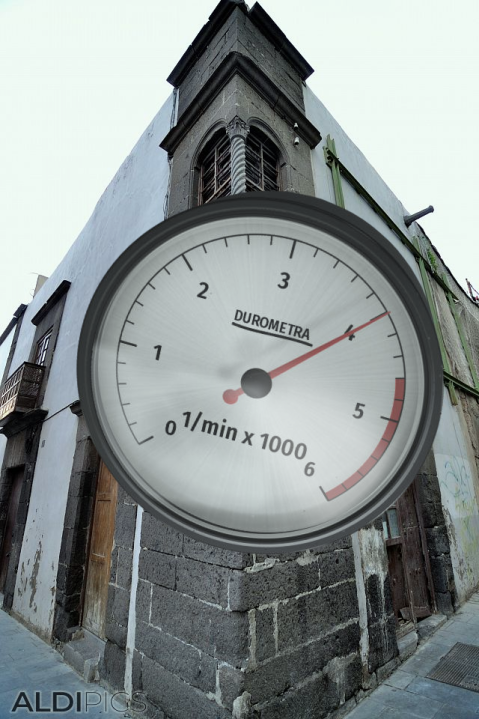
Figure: 4000 rpm
